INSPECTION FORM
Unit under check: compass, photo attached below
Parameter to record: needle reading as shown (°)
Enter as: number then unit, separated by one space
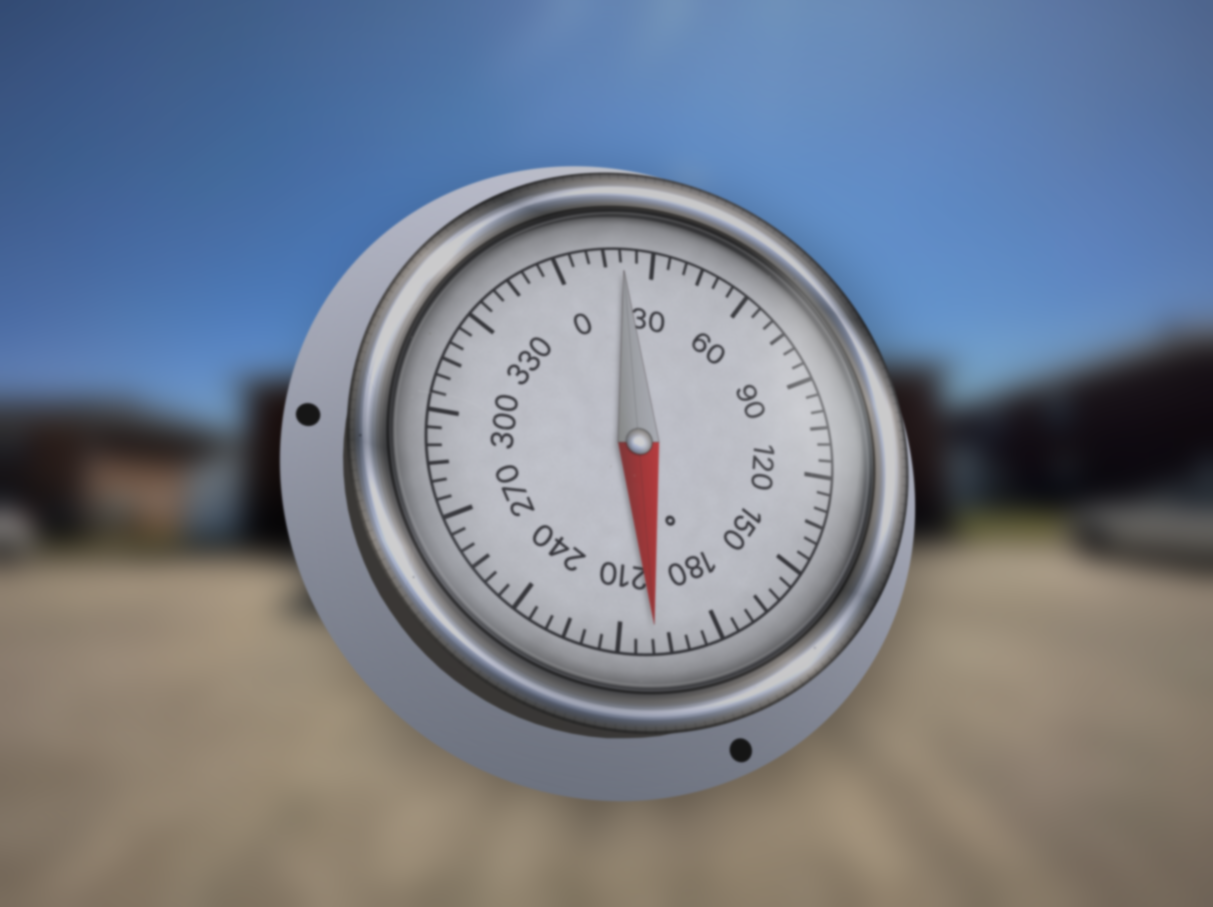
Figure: 200 °
